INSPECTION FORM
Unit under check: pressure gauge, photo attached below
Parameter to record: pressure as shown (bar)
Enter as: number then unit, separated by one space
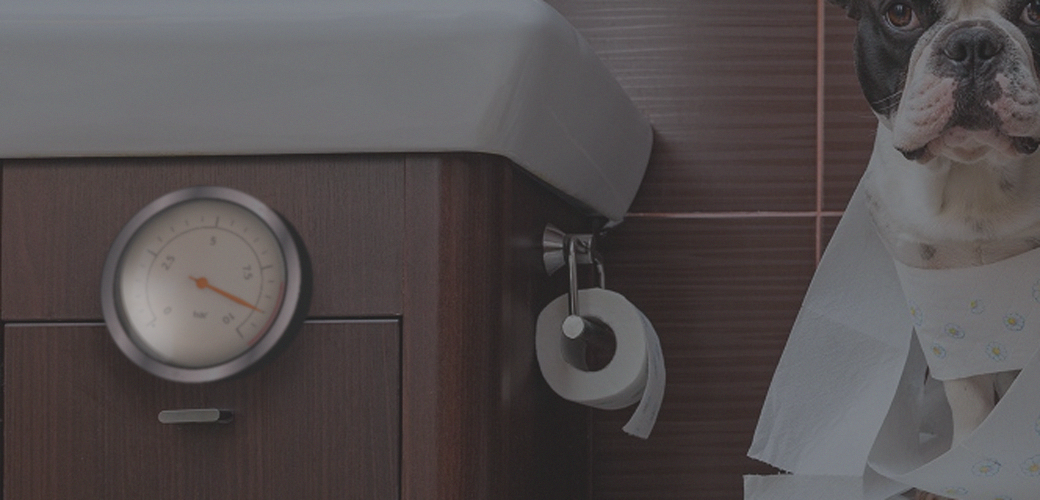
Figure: 9 bar
